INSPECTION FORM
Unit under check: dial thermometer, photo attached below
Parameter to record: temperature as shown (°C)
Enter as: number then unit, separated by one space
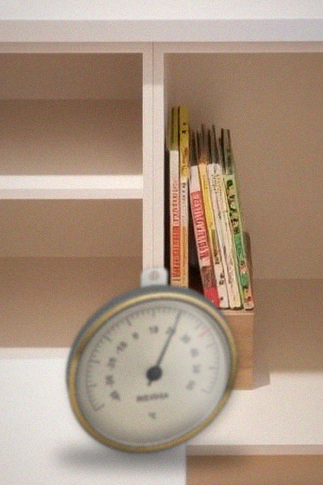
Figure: 20 °C
